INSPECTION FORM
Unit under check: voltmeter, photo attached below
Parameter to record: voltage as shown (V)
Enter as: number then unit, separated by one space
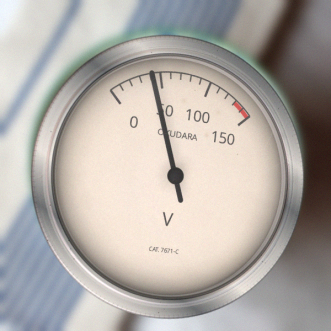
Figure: 40 V
